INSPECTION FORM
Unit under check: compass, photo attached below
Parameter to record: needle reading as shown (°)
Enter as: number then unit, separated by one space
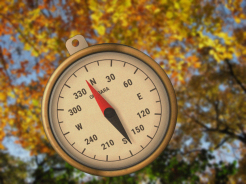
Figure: 352.5 °
